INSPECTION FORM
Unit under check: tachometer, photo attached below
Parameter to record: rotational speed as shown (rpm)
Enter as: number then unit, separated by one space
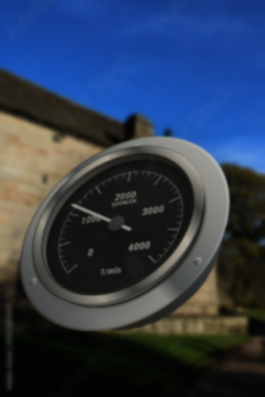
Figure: 1100 rpm
